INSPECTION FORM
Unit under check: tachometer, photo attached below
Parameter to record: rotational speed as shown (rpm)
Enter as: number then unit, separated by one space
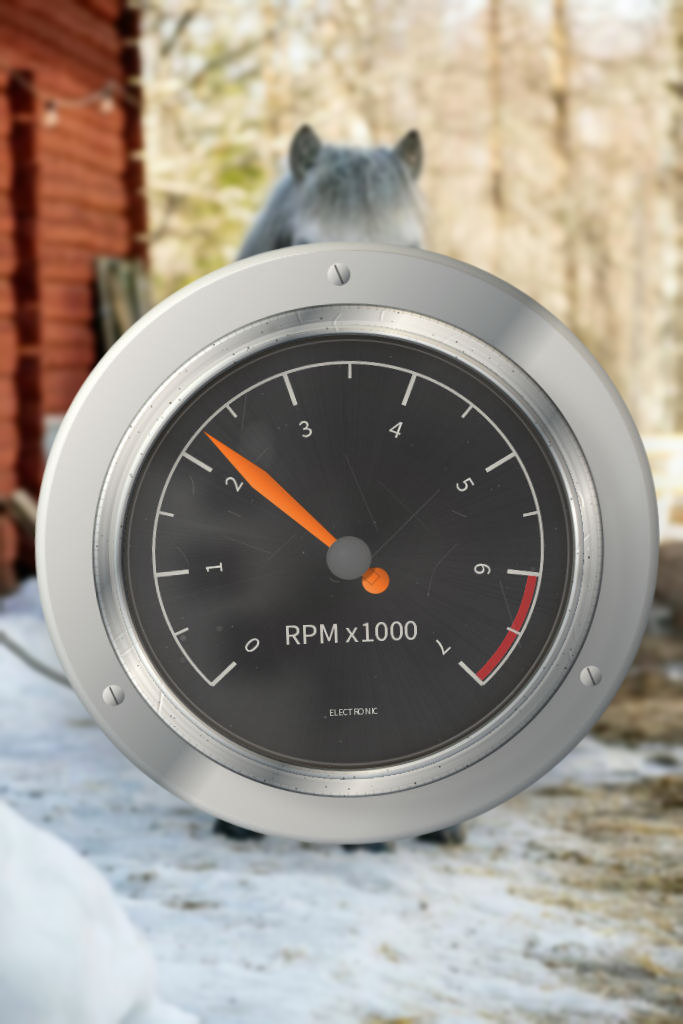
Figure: 2250 rpm
